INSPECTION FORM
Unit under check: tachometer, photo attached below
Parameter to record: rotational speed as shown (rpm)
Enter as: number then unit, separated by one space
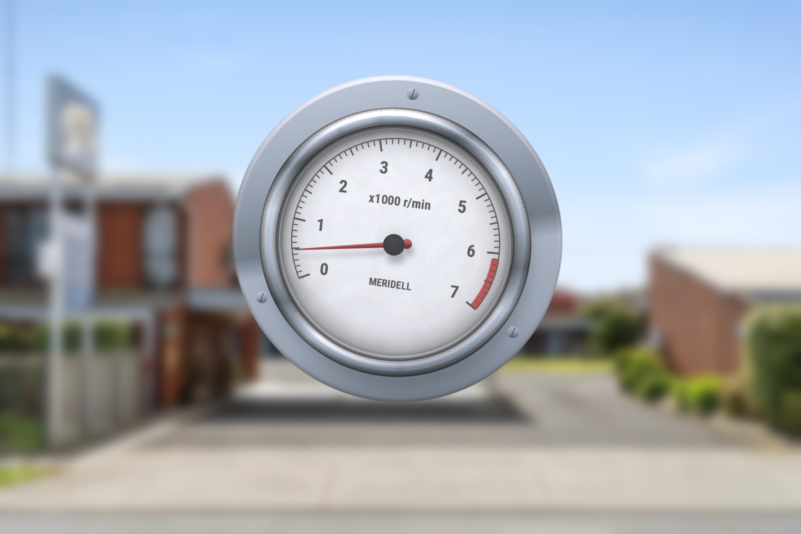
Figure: 500 rpm
